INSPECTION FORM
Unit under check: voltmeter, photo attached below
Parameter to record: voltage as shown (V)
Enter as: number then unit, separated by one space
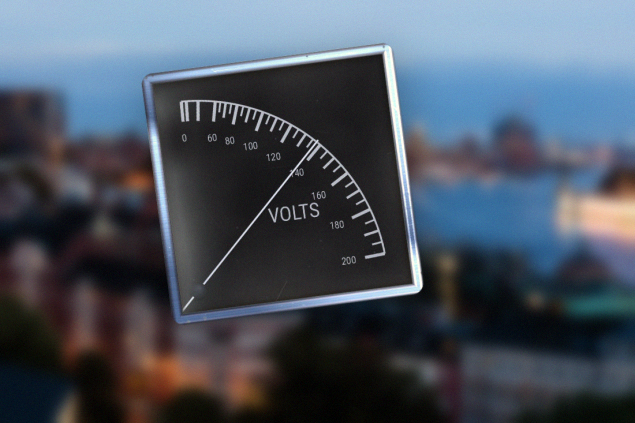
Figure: 137.5 V
